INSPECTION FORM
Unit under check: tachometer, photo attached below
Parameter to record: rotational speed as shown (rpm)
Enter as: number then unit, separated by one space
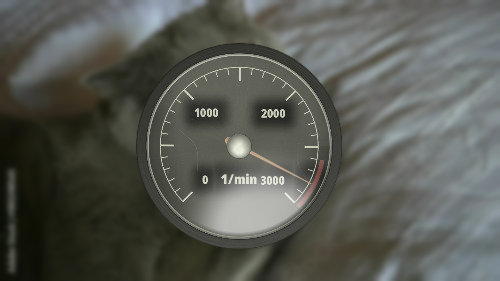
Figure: 2800 rpm
